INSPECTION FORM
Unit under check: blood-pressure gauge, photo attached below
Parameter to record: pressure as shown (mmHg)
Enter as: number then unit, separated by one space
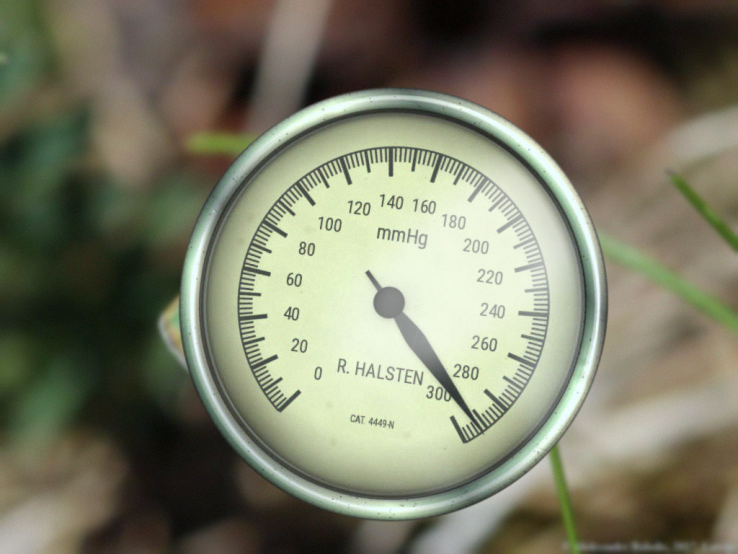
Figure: 292 mmHg
